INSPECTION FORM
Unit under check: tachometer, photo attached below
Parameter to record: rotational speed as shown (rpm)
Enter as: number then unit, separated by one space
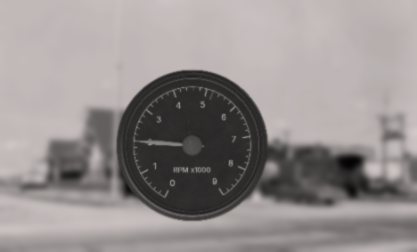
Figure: 2000 rpm
